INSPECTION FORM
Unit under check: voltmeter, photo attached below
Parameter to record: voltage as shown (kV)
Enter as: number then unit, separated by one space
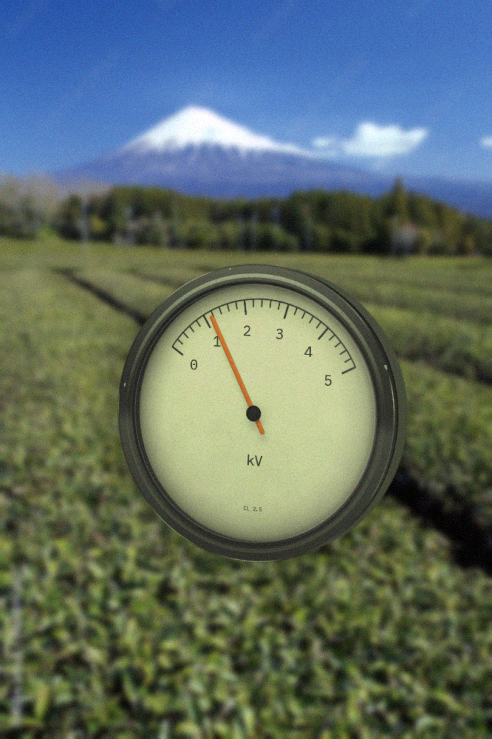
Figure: 1.2 kV
